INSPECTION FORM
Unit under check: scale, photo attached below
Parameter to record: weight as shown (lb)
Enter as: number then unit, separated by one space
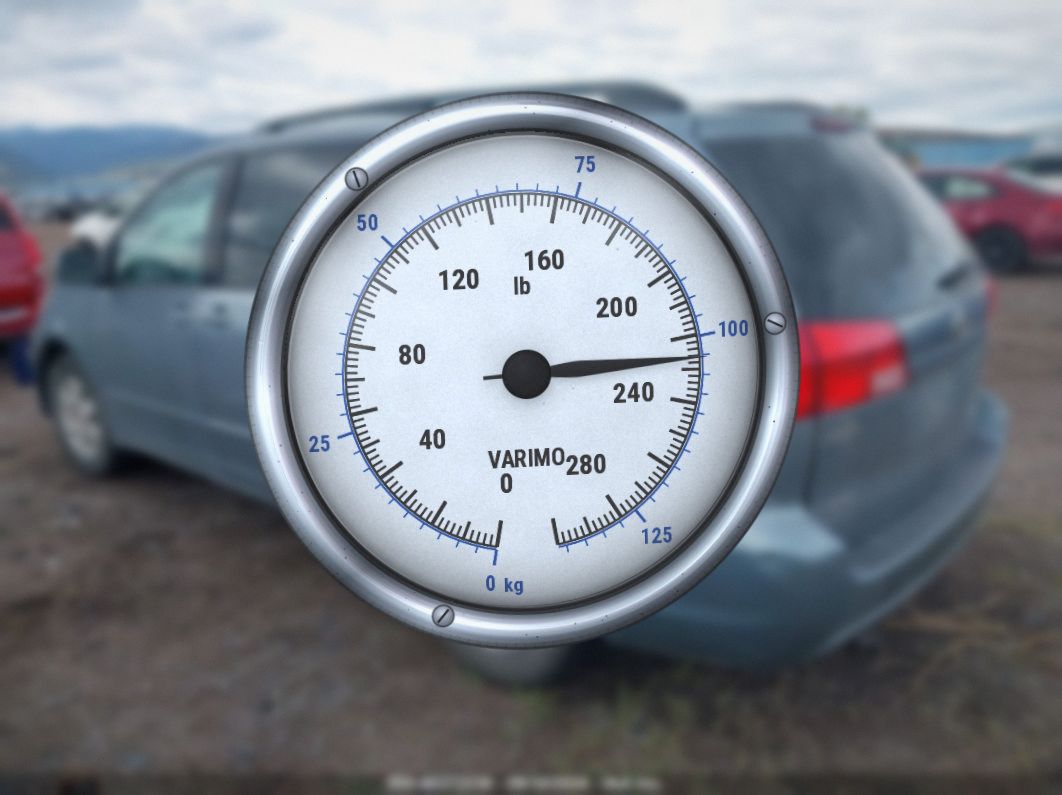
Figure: 226 lb
